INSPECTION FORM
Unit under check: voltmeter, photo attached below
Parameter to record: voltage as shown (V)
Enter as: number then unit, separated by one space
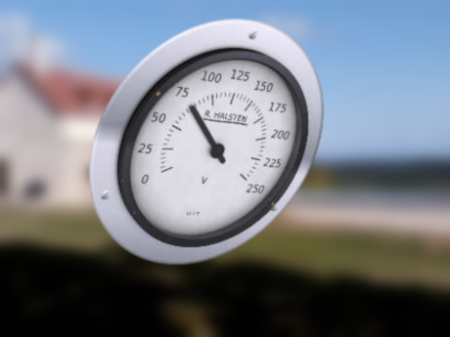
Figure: 75 V
